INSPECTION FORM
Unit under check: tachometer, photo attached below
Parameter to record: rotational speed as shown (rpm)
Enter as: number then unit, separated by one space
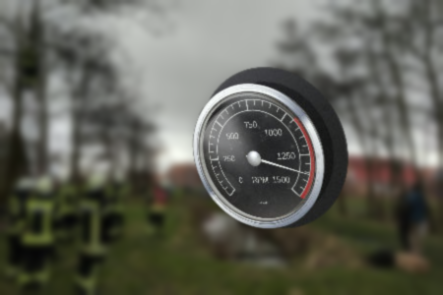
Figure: 1350 rpm
